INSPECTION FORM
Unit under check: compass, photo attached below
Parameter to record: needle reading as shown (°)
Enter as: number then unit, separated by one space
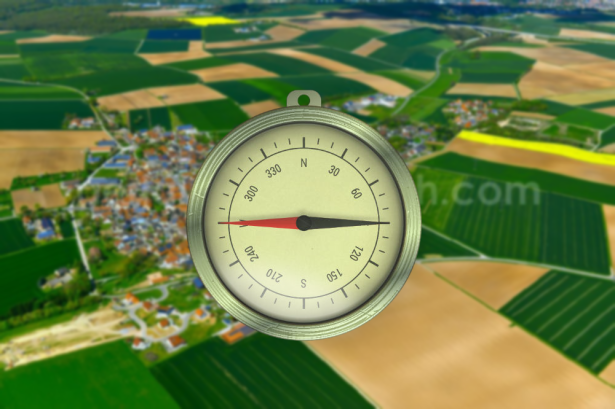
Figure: 270 °
